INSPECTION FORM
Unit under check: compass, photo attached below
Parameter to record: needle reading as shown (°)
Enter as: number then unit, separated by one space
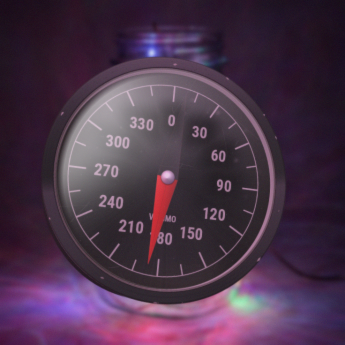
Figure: 187.5 °
